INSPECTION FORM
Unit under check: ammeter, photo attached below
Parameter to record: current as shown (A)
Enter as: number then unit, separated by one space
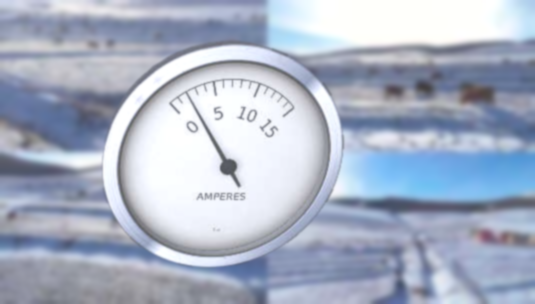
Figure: 2 A
